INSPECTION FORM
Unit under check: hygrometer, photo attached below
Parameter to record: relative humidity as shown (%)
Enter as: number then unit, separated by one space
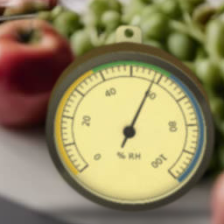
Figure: 58 %
